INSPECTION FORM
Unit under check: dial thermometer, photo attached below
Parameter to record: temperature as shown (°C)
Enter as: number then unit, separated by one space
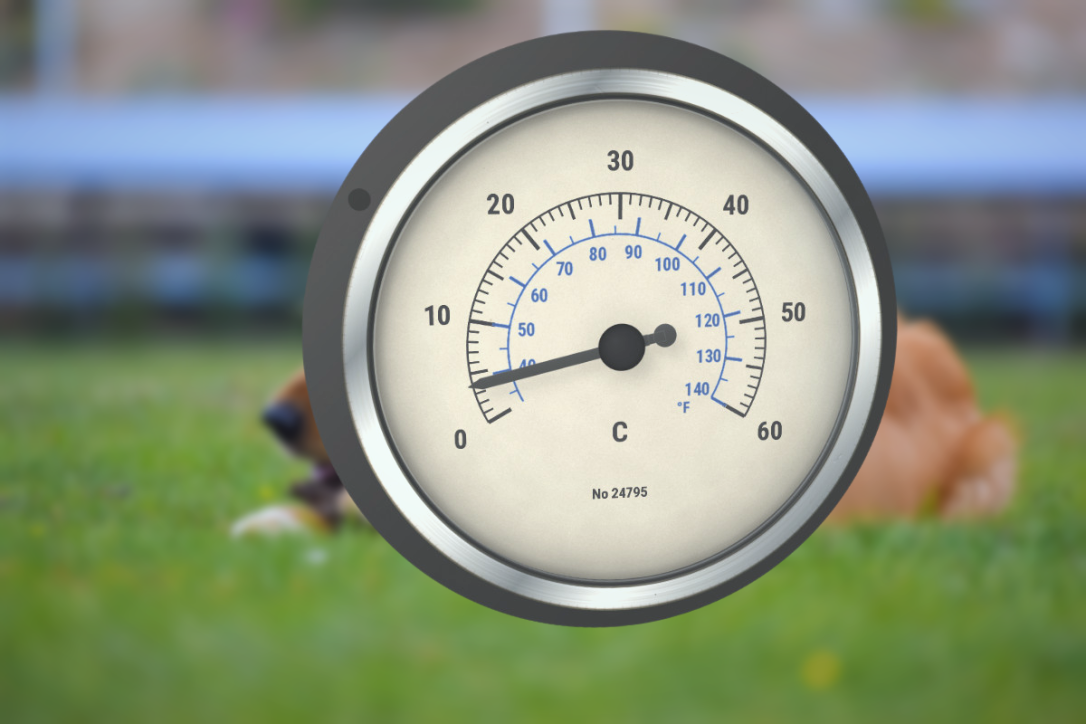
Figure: 4 °C
